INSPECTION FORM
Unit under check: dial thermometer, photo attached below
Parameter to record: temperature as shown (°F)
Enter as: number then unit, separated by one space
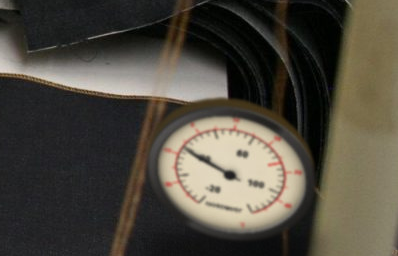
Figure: 20 °F
